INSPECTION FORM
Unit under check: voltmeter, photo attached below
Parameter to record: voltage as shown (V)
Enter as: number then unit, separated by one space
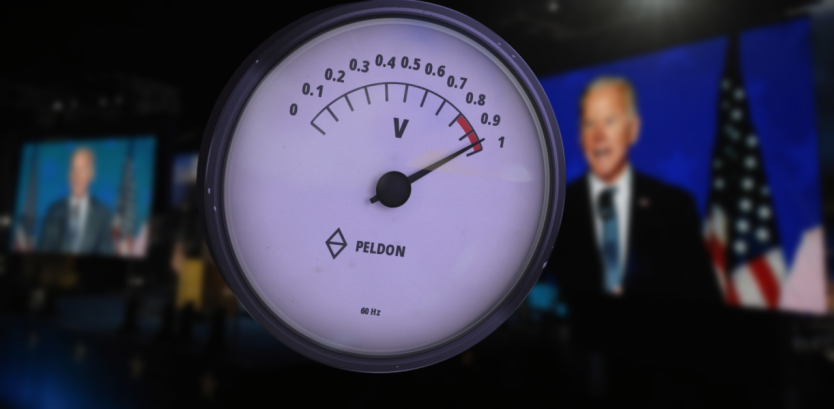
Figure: 0.95 V
